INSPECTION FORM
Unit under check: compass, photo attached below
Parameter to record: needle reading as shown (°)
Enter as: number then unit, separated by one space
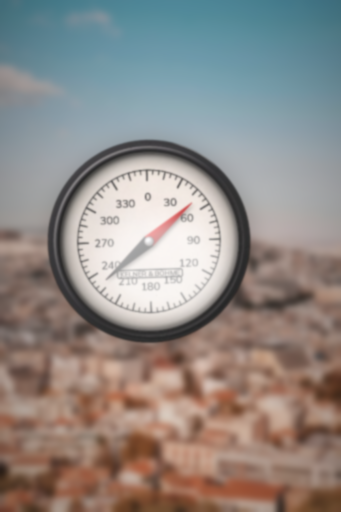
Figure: 50 °
